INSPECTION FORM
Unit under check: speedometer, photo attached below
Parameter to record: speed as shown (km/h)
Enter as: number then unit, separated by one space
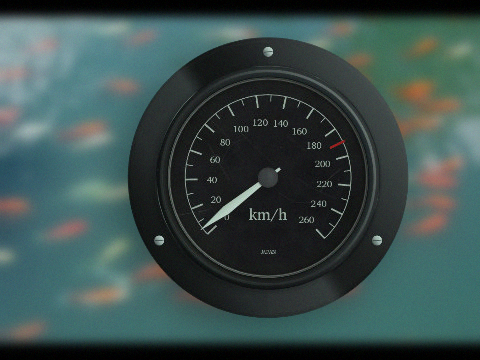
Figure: 5 km/h
